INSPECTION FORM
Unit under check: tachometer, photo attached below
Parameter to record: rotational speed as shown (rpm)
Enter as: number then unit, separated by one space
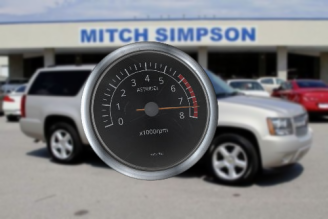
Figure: 7500 rpm
